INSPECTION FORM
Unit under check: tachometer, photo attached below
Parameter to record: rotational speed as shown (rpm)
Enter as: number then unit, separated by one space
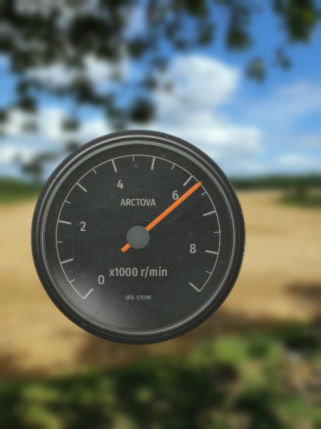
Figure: 6250 rpm
